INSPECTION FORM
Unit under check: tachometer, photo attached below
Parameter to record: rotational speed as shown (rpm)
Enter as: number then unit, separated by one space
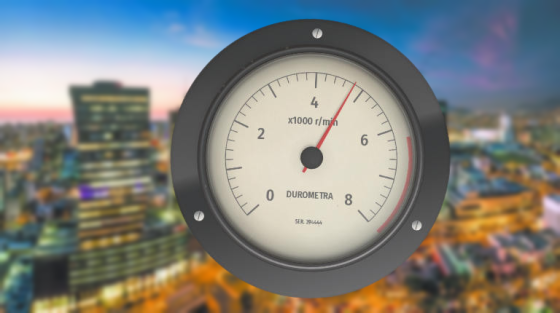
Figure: 4800 rpm
